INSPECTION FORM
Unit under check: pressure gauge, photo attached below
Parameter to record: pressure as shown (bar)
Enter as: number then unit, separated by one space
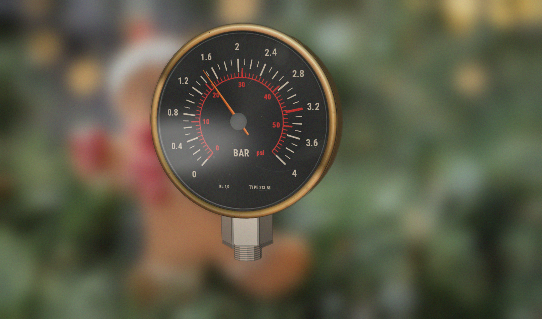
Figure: 1.5 bar
